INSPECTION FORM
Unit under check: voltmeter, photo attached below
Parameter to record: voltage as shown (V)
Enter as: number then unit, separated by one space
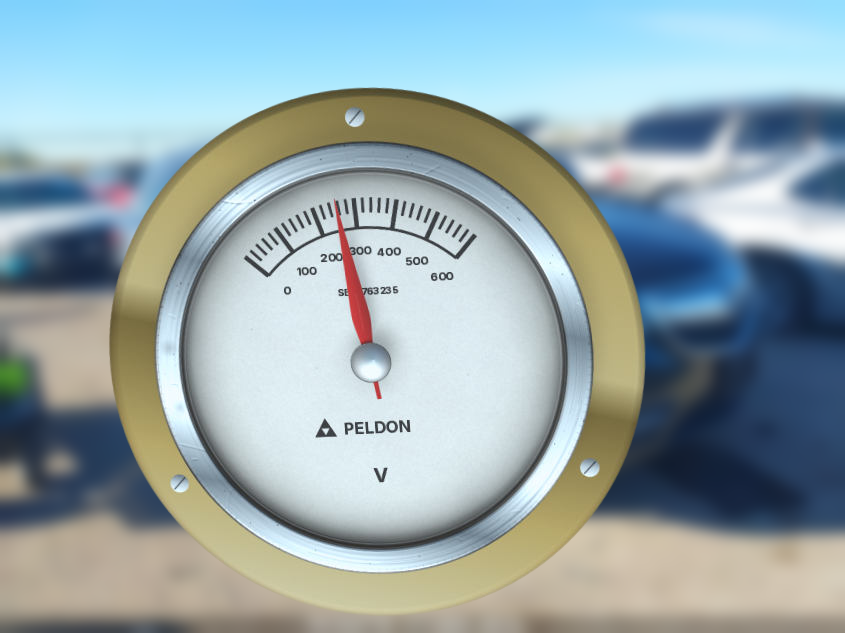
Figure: 260 V
